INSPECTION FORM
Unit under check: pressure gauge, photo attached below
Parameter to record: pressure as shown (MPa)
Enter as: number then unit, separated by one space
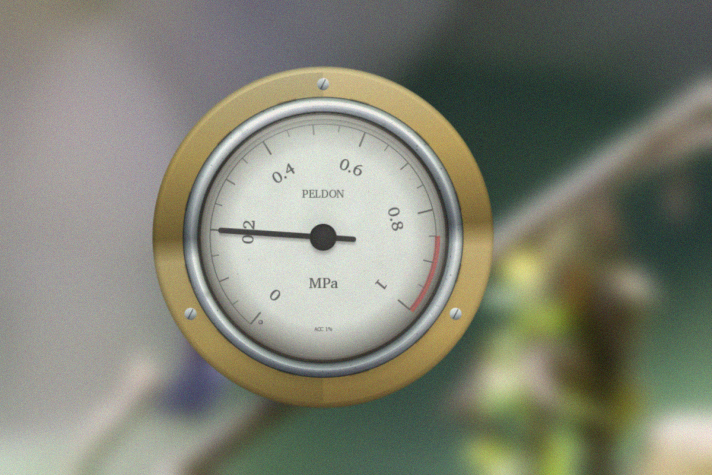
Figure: 0.2 MPa
